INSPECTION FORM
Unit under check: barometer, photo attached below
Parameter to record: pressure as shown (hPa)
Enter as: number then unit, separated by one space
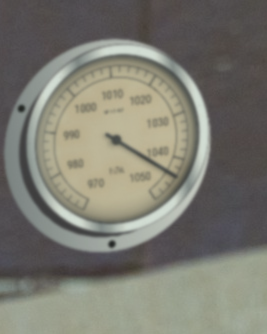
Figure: 1044 hPa
